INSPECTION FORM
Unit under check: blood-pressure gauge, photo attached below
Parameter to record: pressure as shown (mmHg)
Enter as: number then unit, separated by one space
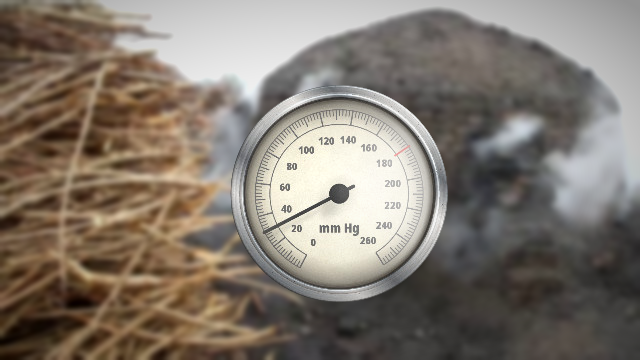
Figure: 30 mmHg
